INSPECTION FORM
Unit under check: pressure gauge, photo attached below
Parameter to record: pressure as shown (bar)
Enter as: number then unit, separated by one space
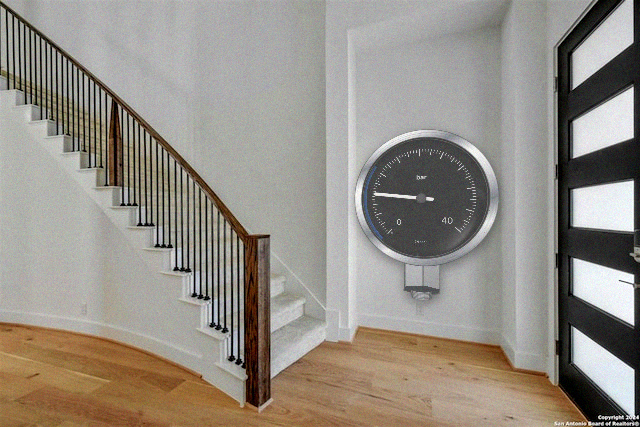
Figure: 8 bar
